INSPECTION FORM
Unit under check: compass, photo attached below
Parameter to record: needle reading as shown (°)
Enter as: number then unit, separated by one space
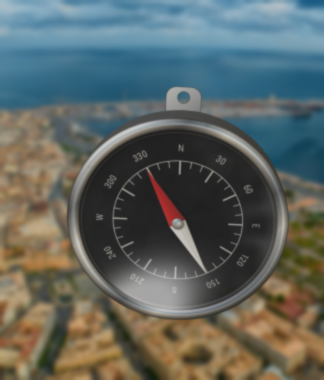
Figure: 330 °
